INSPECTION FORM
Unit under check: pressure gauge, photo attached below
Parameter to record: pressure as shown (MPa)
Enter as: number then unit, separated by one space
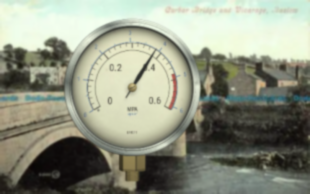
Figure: 0.38 MPa
